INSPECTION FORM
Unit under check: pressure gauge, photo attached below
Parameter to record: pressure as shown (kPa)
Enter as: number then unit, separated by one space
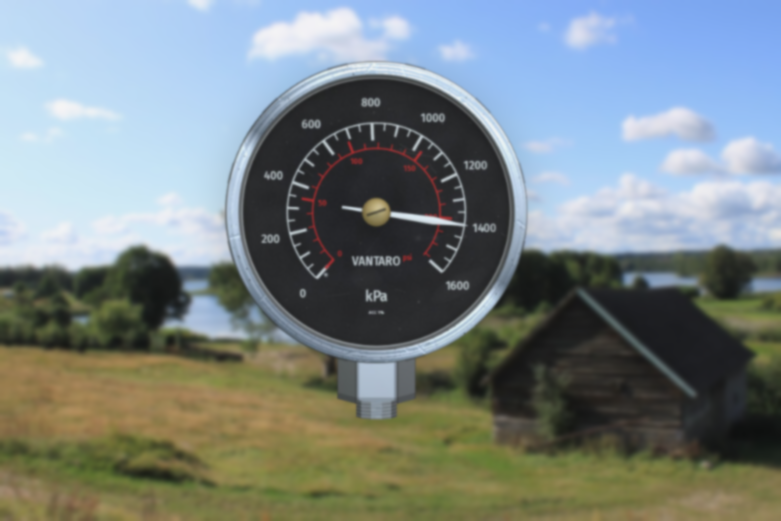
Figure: 1400 kPa
